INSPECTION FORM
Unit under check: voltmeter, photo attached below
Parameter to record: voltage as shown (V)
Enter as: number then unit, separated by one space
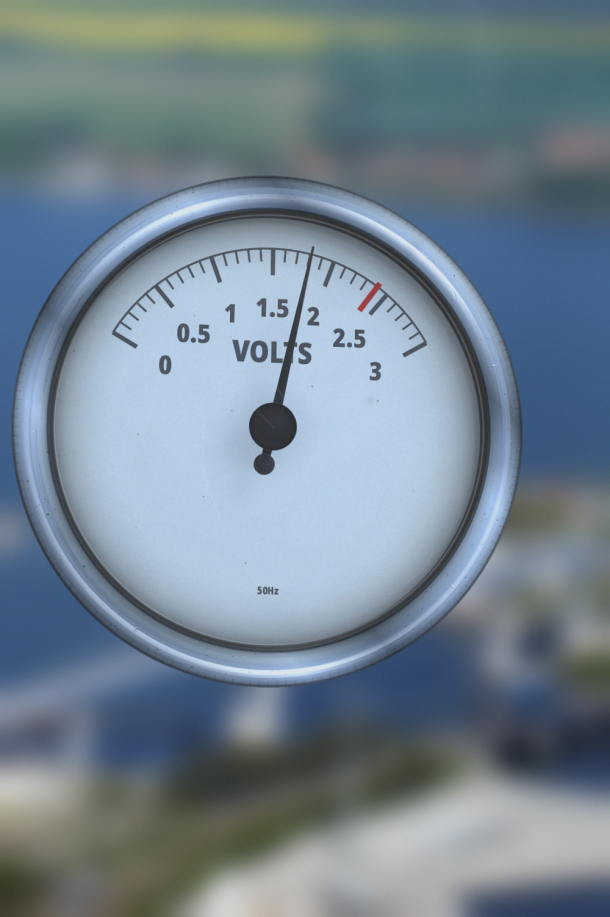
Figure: 1.8 V
